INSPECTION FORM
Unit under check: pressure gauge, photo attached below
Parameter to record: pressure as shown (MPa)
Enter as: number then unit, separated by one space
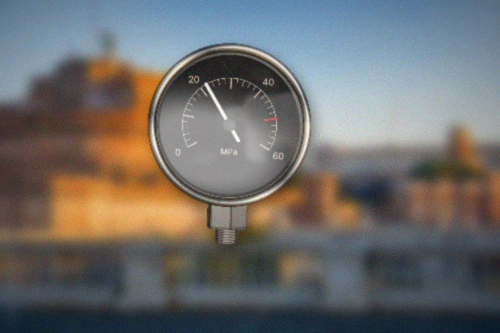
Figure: 22 MPa
